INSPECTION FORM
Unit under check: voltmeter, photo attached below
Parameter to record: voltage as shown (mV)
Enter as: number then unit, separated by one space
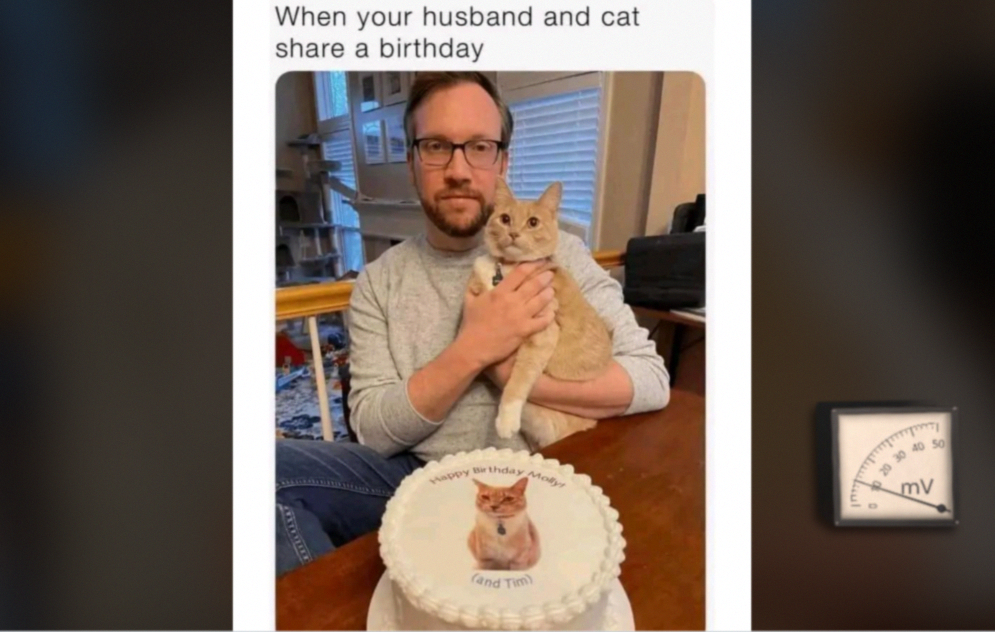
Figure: 10 mV
